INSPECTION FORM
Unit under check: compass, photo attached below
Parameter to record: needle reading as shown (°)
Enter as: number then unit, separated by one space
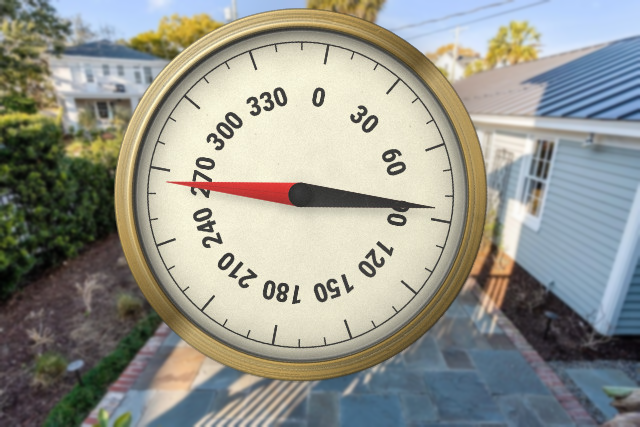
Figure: 265 °
